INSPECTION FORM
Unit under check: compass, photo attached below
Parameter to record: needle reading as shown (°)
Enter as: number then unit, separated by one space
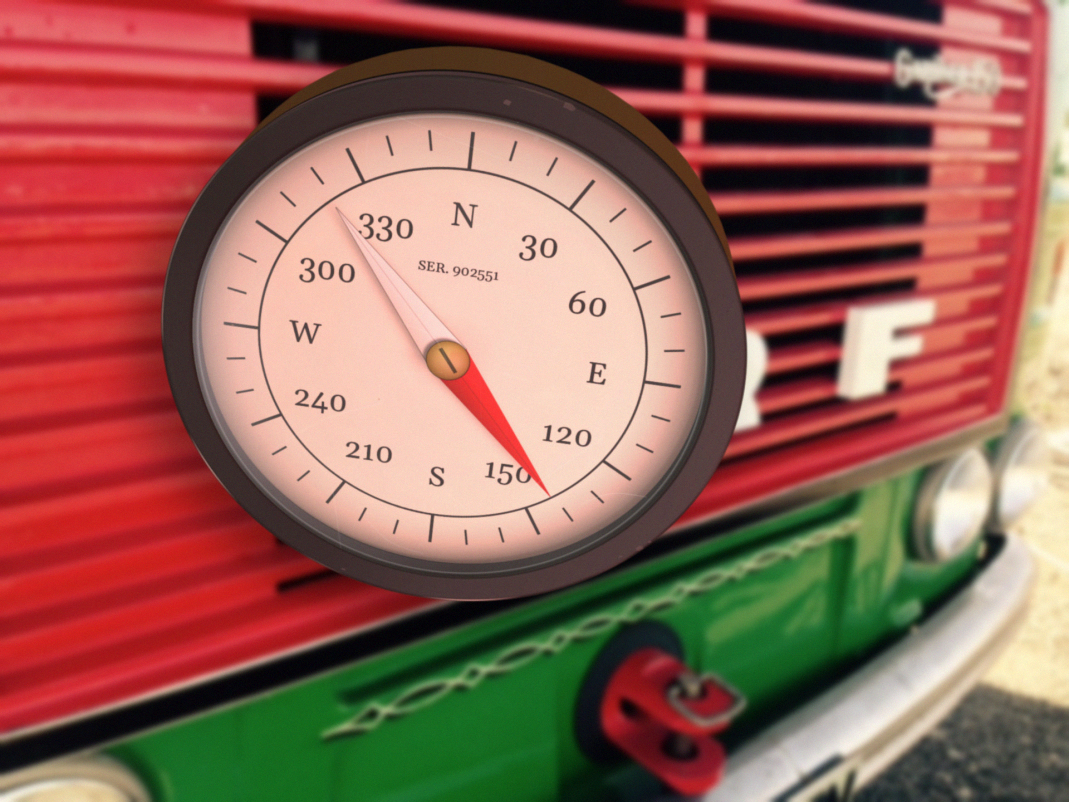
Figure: 140 °
